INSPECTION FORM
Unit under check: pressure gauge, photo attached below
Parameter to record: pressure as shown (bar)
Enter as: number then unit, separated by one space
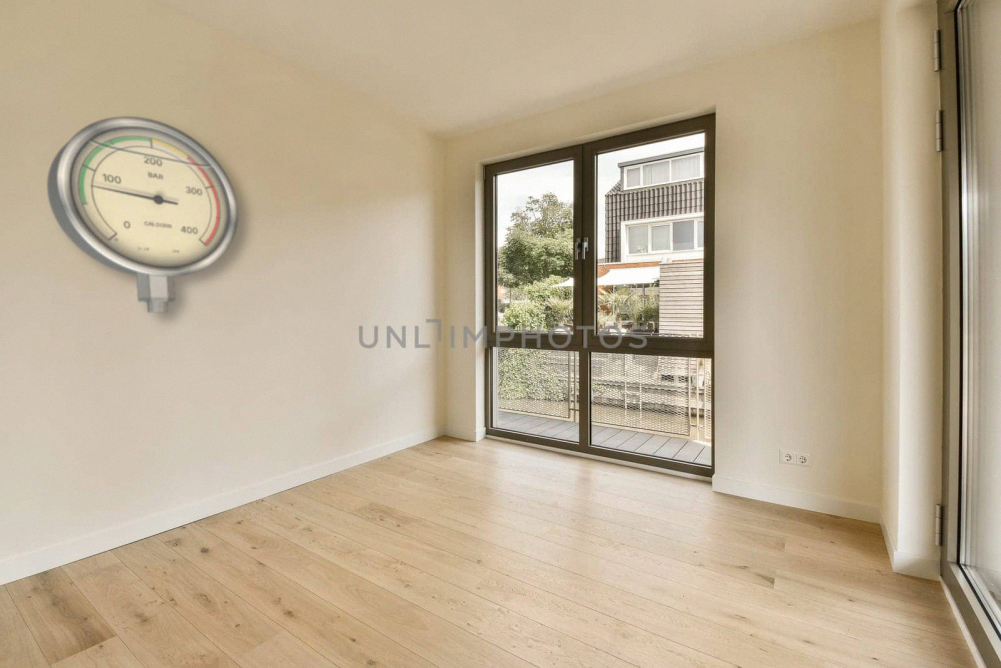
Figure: 75 bar
